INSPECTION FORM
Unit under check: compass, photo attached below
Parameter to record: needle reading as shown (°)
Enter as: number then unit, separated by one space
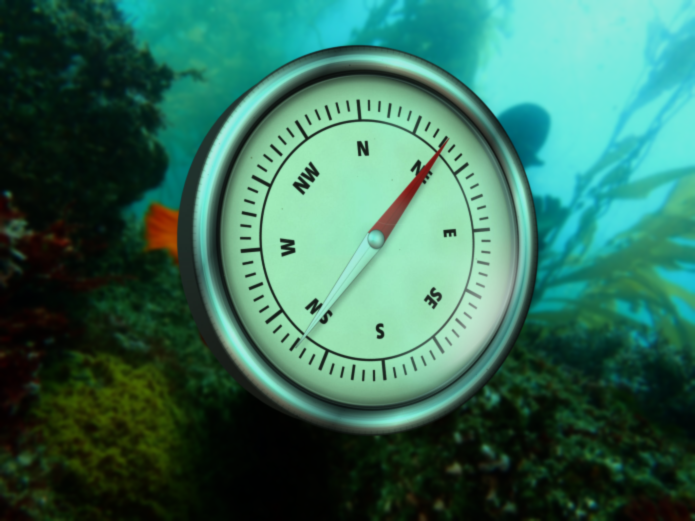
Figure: 45 °
